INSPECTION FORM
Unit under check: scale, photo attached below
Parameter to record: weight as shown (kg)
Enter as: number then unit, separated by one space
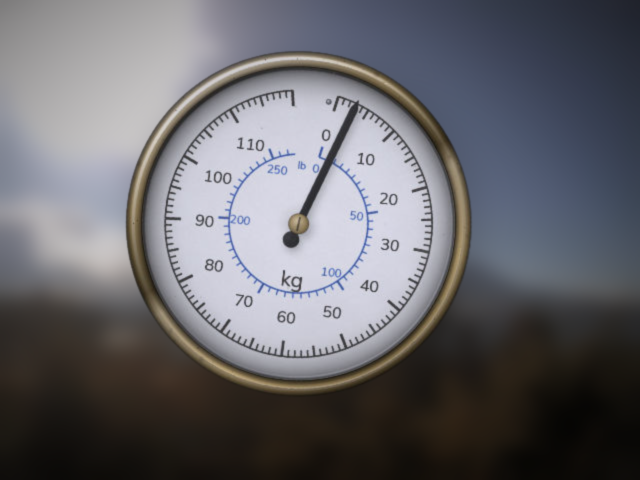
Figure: 3 kg
